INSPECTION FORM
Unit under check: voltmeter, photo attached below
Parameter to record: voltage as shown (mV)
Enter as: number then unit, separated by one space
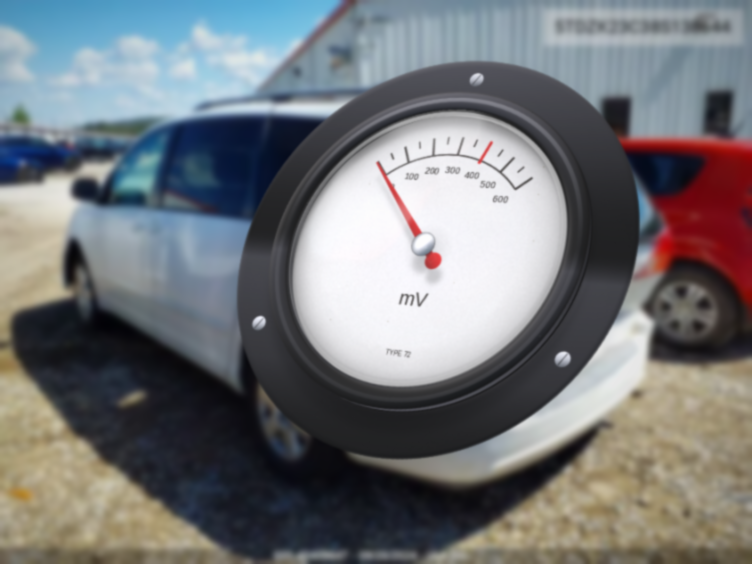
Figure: 0 mV
